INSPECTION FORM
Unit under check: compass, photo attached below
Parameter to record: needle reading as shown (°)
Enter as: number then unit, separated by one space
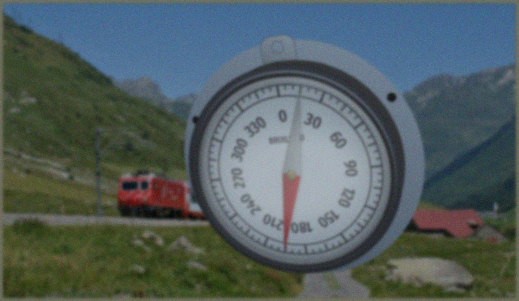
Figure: 195 °
